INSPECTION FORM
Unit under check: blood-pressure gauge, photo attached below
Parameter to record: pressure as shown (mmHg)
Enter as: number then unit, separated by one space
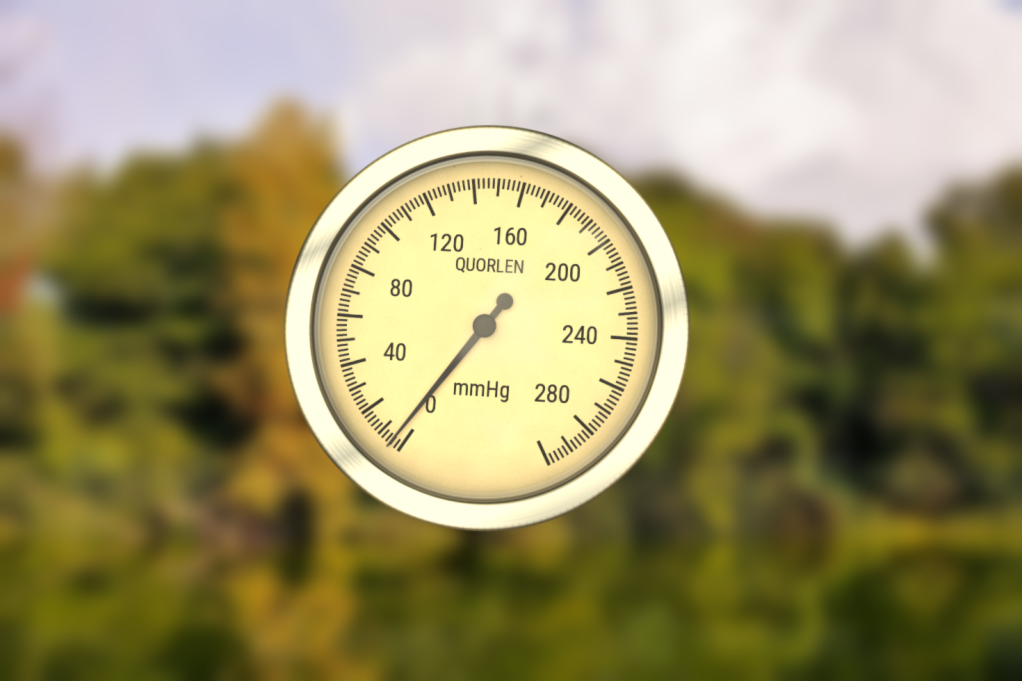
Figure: 4 mmHg
